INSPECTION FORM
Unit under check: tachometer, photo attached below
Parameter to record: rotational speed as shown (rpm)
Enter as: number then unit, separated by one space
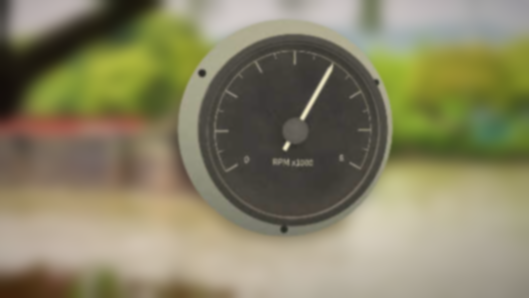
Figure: 5000 rpm
